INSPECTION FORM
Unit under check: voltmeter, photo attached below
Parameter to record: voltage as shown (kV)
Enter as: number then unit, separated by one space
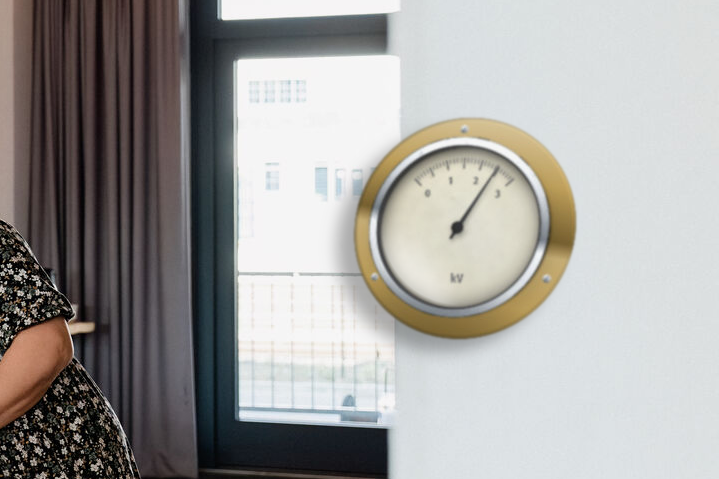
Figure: 2.5 kV
